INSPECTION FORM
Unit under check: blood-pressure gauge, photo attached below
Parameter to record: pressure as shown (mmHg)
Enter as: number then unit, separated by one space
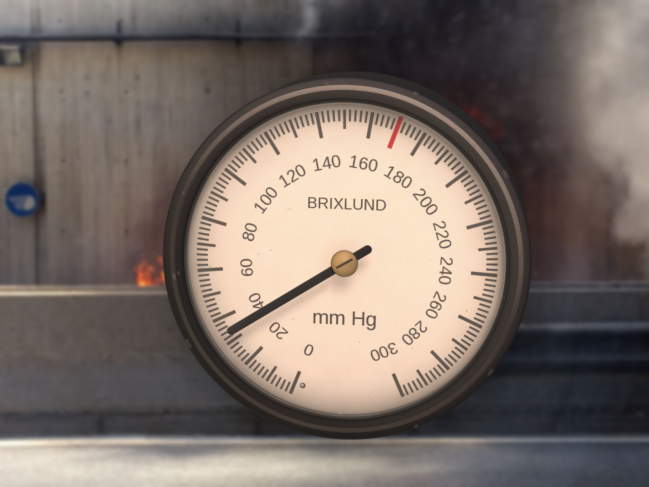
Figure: 34 mmHg
